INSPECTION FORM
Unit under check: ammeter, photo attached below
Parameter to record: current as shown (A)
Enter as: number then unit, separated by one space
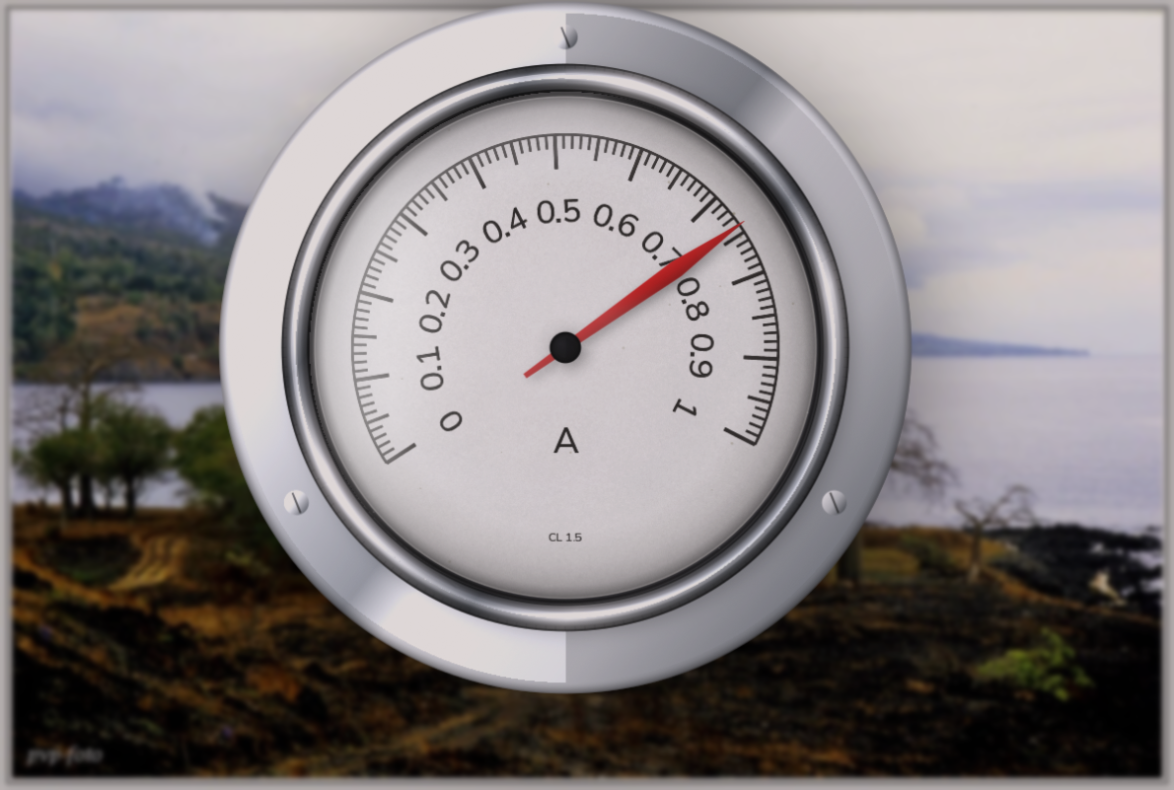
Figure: 0.74 A
